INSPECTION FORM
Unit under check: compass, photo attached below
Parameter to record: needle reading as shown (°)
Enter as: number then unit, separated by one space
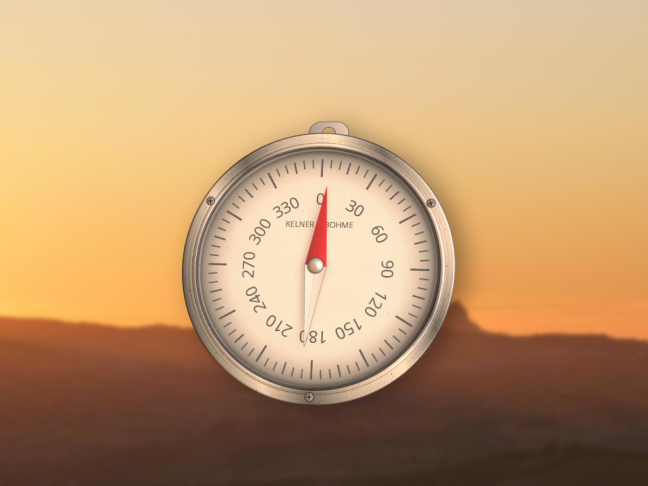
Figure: 5 °
